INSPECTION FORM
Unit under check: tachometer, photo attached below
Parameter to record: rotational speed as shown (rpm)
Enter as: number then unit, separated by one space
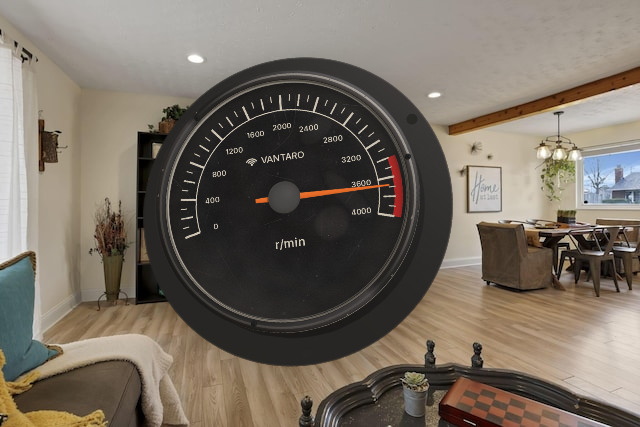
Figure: 3700 rpm
